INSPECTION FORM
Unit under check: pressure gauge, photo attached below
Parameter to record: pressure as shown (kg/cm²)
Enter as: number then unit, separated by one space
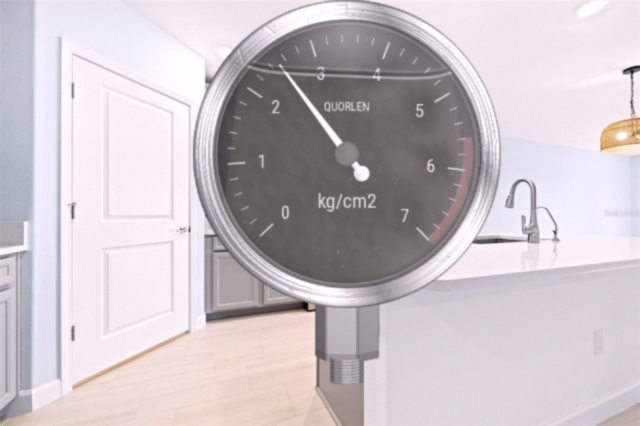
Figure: 2.5 kg/cm²
